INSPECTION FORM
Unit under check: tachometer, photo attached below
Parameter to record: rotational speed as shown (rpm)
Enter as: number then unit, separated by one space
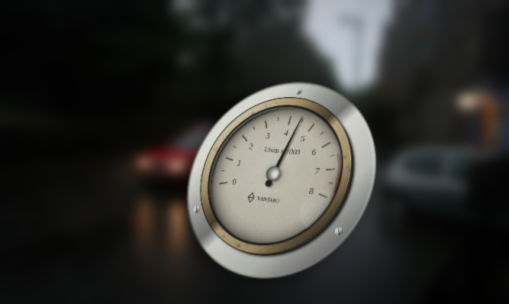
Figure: 4500 rpm
